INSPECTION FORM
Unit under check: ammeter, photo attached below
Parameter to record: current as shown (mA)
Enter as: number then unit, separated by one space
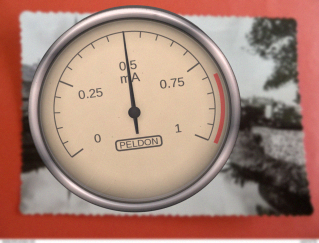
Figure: 0.5 mA
